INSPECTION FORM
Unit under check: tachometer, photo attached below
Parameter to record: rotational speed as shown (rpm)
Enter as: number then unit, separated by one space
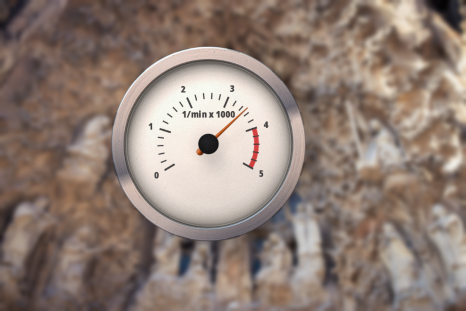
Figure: 3500 rpm
